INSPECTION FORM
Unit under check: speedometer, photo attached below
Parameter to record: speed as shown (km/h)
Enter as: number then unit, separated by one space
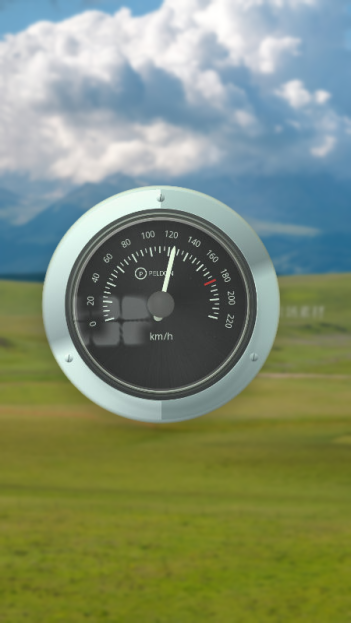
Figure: 125 km/h
